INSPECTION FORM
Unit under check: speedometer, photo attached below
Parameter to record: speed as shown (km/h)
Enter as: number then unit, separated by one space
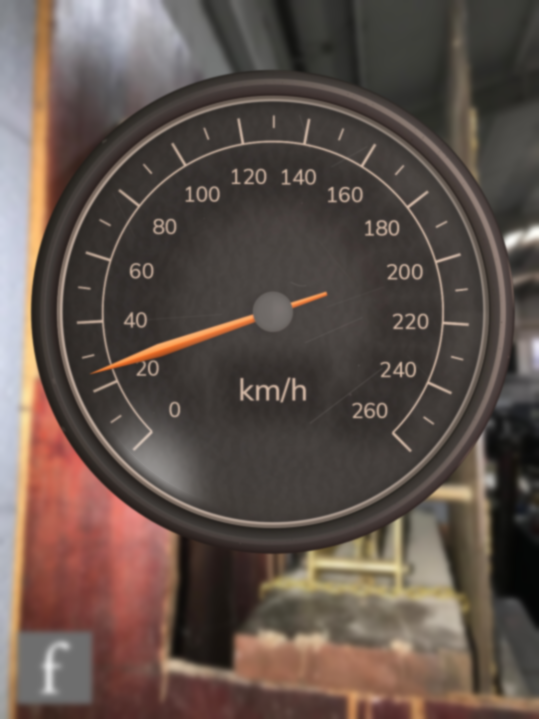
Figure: 25 km/h
